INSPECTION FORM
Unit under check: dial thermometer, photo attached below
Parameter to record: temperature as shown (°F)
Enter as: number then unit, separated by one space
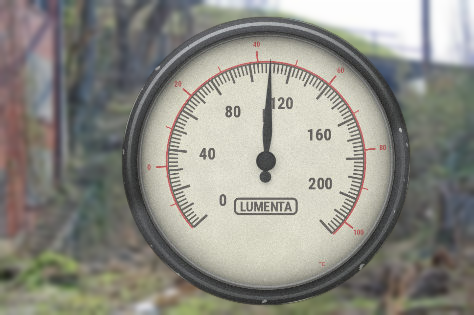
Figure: 110 °F
